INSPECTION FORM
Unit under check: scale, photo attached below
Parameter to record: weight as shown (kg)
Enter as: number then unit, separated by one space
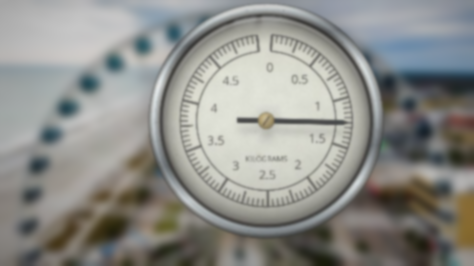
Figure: 1.25 kg
